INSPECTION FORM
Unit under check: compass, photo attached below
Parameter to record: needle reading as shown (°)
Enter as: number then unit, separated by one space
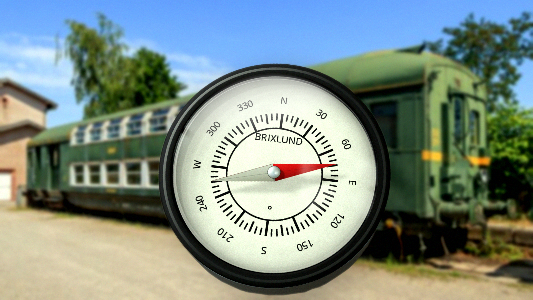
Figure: 75 °
